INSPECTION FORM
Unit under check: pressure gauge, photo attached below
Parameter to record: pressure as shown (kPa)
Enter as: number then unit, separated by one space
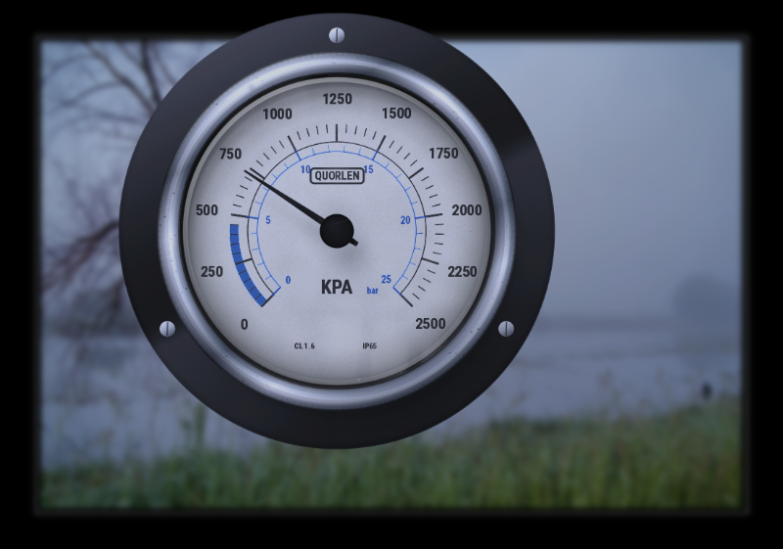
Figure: 725 kPa
